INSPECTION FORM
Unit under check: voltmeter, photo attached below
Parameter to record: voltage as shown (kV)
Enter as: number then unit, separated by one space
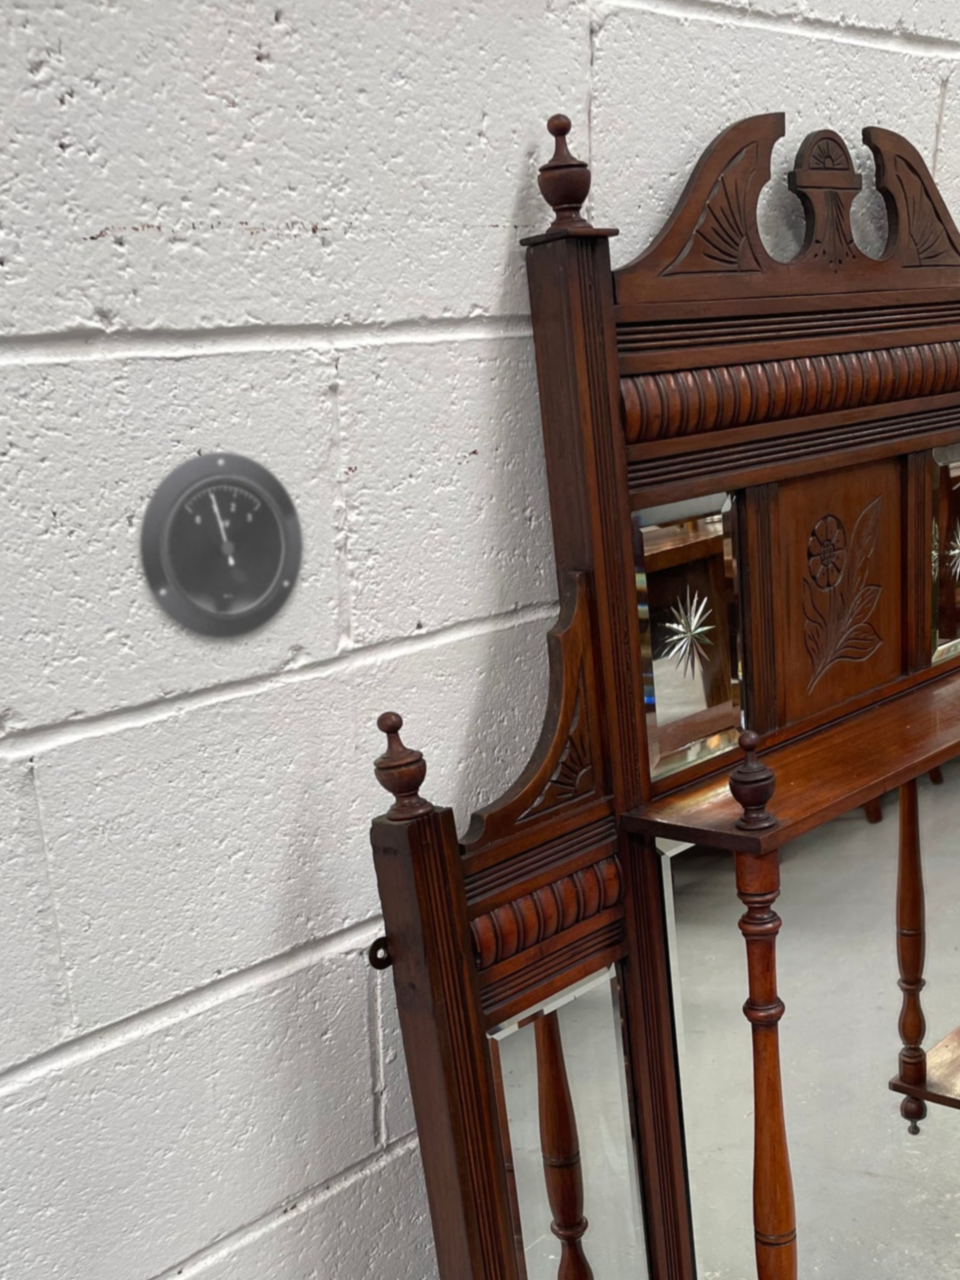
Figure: 1 kV
